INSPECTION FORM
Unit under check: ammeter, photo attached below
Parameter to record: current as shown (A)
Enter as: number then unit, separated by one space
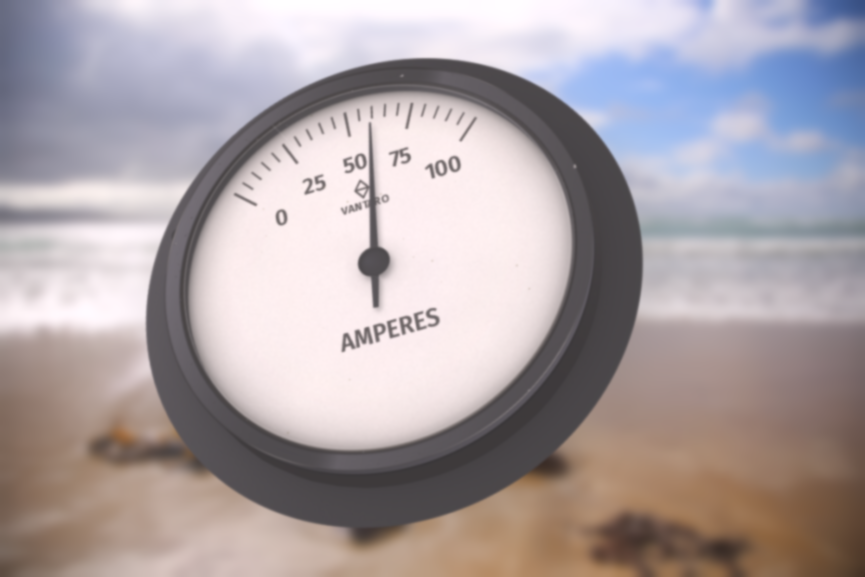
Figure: 60 A
